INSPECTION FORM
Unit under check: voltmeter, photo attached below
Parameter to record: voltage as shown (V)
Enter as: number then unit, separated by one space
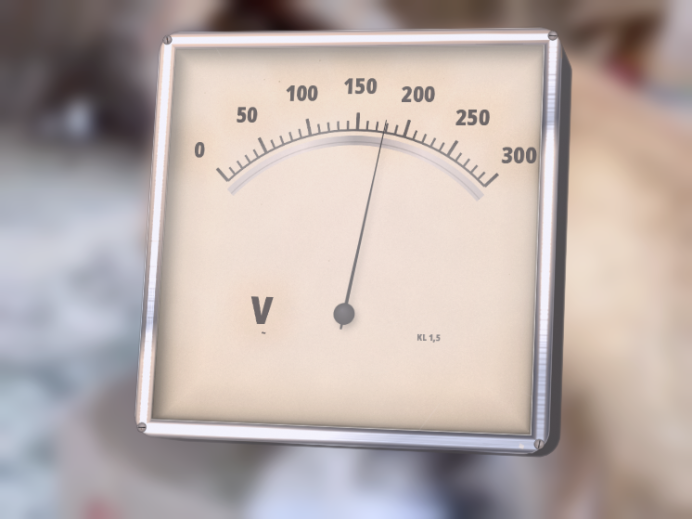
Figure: 180 V
